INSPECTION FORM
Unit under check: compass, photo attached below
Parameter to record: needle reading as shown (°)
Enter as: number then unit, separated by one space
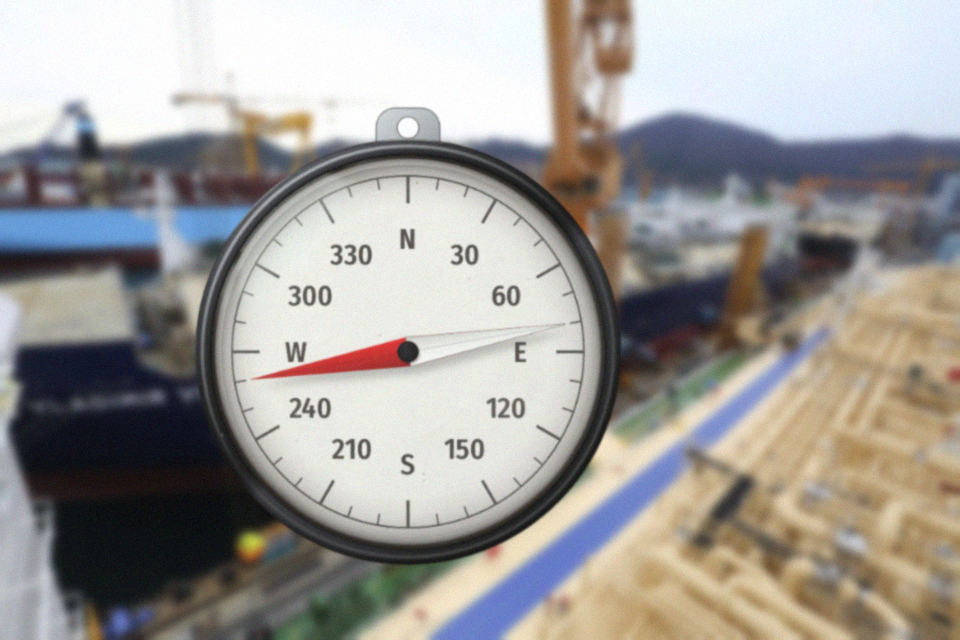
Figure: 260 °
